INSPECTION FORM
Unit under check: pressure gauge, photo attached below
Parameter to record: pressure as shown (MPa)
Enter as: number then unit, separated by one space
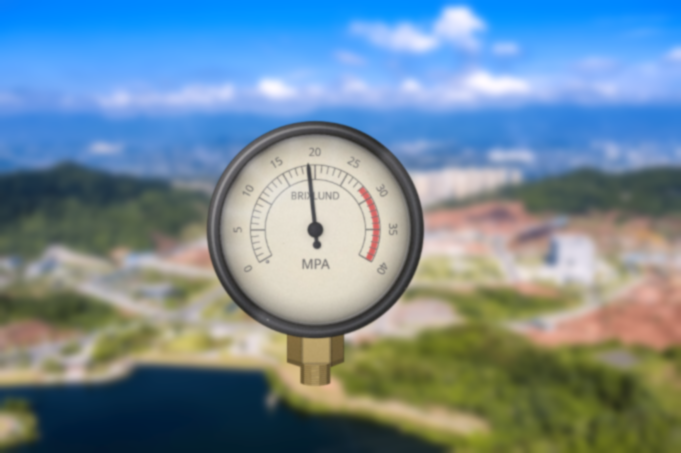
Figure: 19 MPa
